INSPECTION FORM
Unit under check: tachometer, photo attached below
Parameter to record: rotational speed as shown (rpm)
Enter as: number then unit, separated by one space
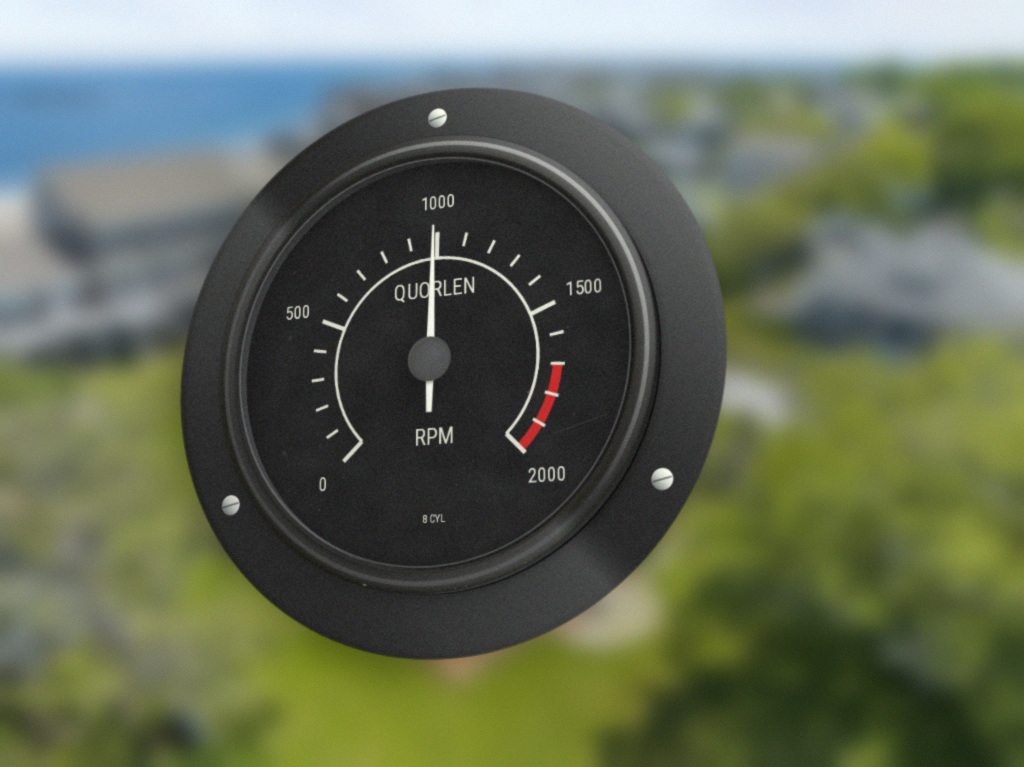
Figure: 1000 rpm
